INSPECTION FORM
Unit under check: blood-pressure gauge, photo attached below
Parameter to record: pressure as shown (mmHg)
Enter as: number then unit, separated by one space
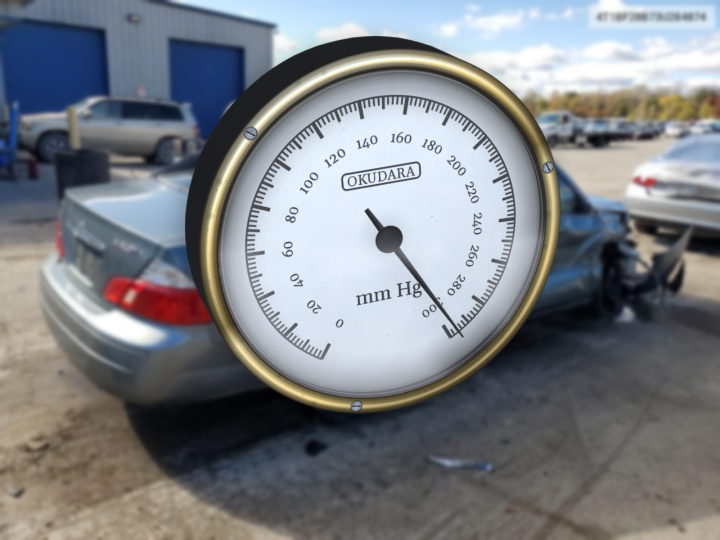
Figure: 296 mmHg
